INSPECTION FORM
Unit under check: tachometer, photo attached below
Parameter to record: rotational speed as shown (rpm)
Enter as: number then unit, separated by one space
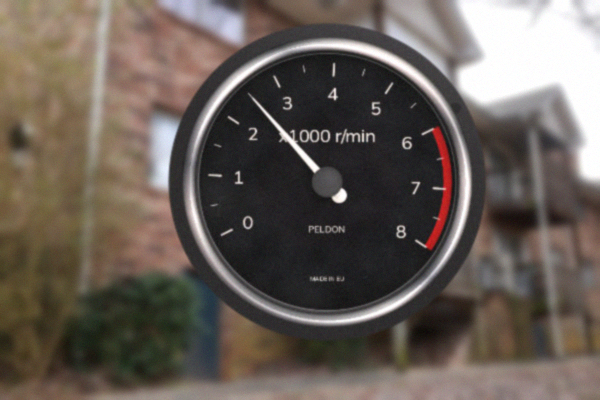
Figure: 2500 rpm
